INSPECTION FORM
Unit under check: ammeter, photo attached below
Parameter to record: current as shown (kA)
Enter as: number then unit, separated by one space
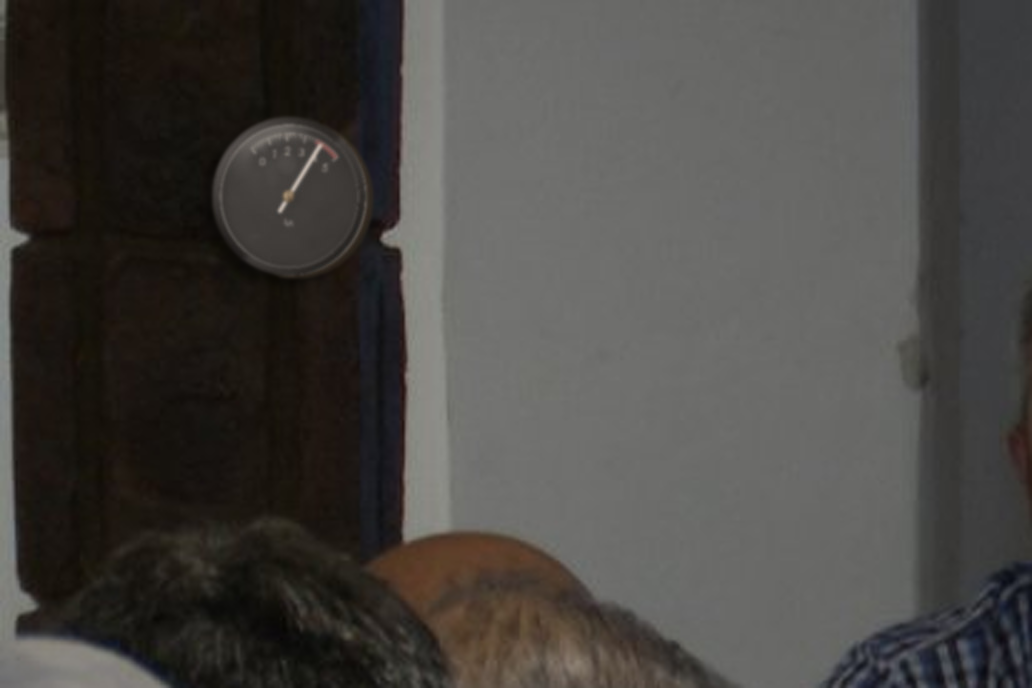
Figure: 4 kA
